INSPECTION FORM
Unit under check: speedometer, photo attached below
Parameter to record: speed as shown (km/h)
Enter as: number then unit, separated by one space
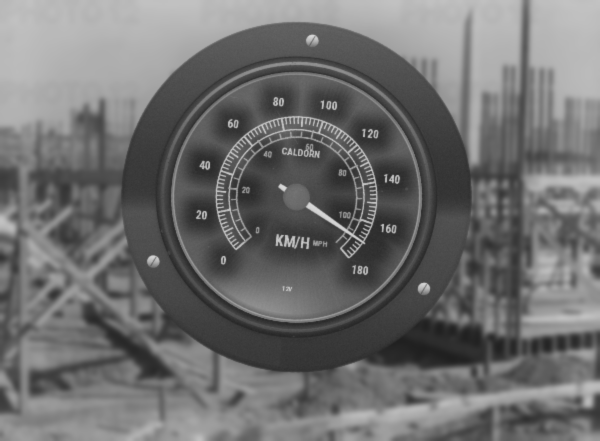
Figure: 170 km/h
